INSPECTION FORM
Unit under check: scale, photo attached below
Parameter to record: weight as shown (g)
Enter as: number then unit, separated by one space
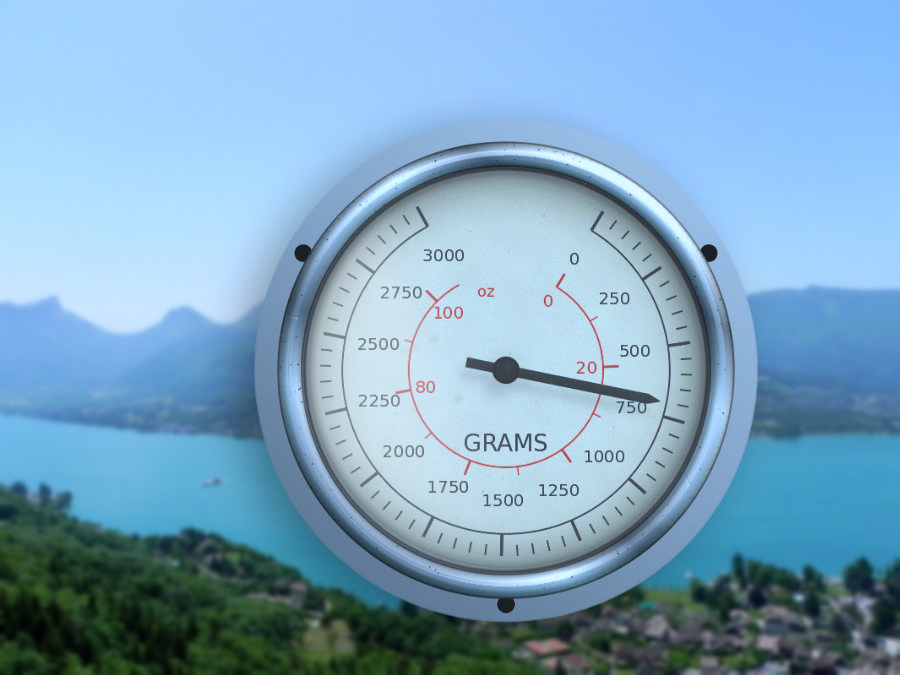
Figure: 700 g
